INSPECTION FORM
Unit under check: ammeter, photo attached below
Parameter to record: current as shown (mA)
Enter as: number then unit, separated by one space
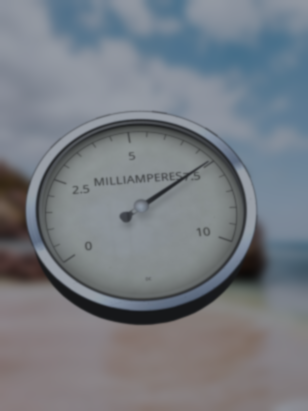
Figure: 7.5 mA
